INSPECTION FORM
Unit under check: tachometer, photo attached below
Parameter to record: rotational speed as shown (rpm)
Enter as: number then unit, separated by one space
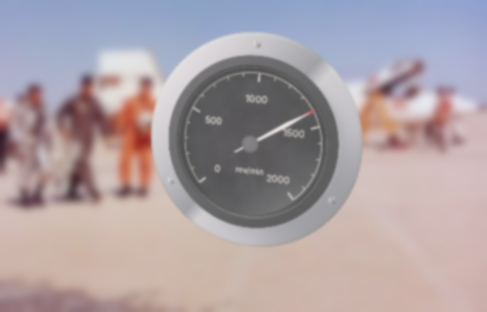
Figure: 1400 rpm
